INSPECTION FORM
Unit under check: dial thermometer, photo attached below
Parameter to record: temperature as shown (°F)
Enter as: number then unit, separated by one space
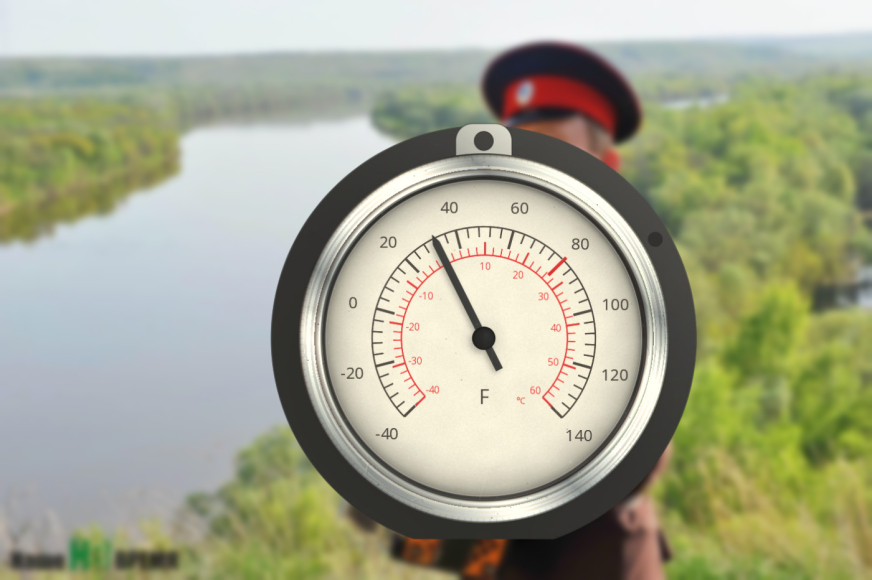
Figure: 32 °F
